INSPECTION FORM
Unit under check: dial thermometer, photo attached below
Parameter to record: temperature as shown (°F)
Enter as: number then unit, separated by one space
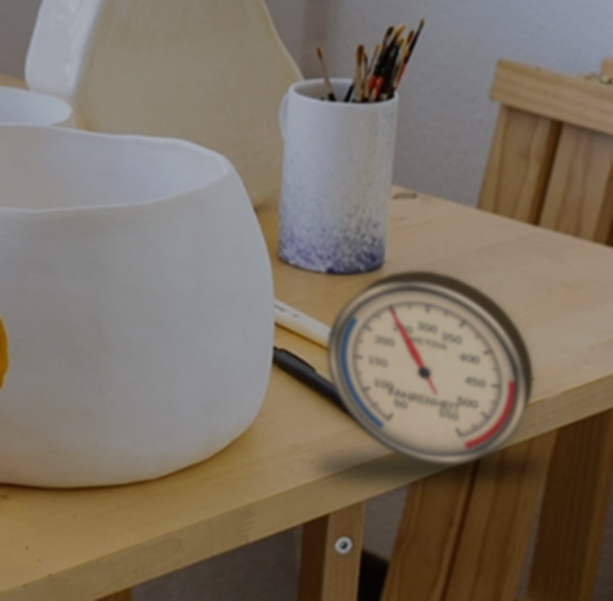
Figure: 250 °F
